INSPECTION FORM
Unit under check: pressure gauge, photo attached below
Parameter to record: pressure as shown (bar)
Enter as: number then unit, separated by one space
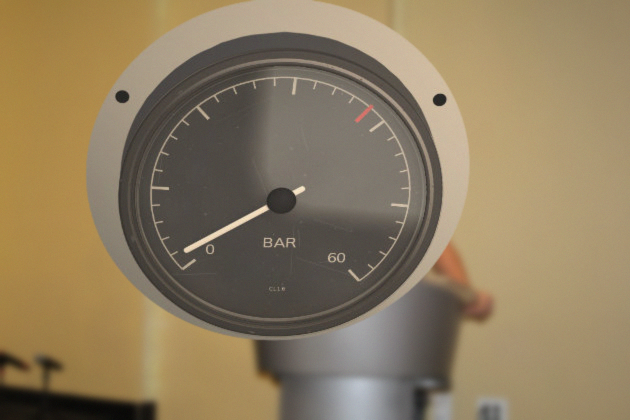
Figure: 2 bar
